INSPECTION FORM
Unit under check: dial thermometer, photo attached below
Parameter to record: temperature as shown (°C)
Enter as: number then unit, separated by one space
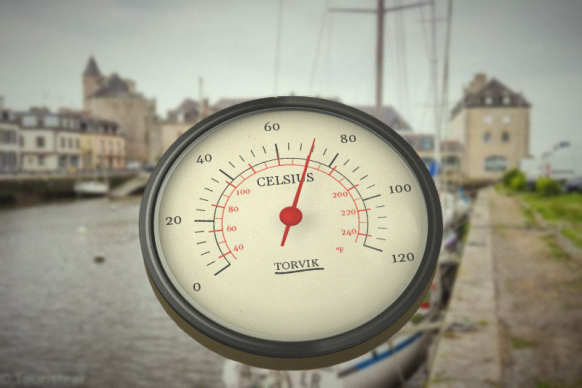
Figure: 72 °C
